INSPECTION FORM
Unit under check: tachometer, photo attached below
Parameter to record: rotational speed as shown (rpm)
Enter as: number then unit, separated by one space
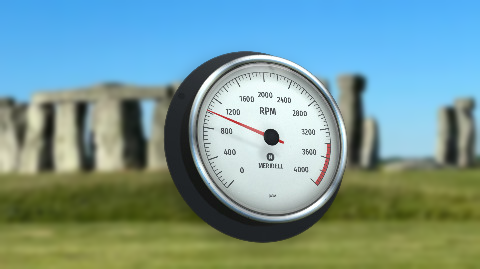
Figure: 1000 rpm
